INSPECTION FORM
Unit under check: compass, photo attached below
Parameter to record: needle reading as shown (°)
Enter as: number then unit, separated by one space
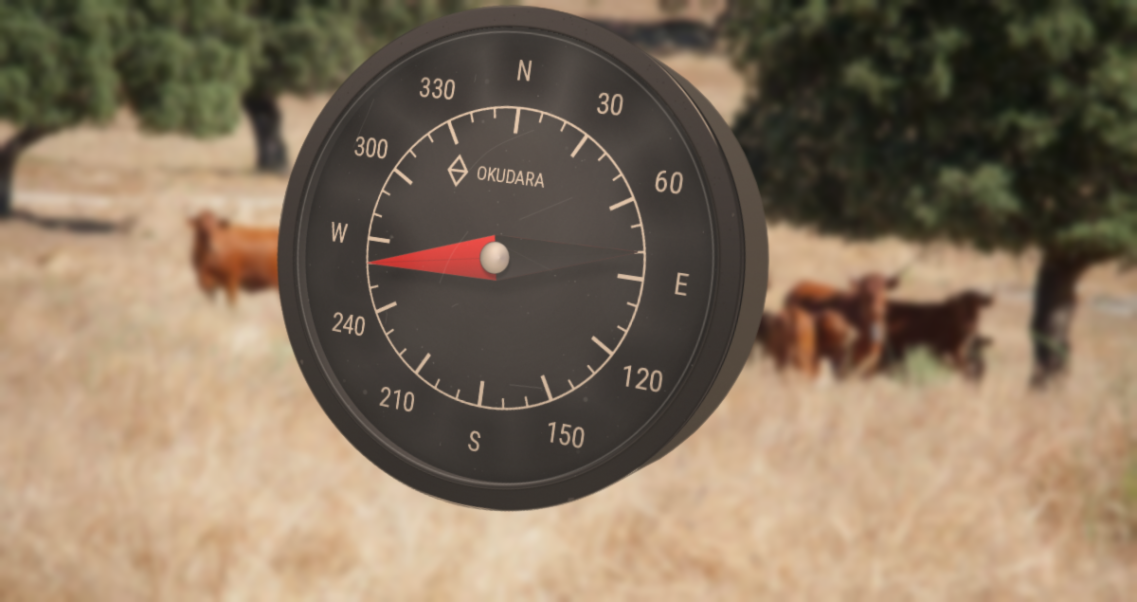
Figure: 260 °
